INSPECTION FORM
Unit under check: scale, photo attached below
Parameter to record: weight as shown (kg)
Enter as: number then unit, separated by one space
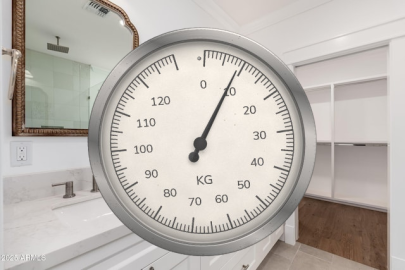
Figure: 9 kg
